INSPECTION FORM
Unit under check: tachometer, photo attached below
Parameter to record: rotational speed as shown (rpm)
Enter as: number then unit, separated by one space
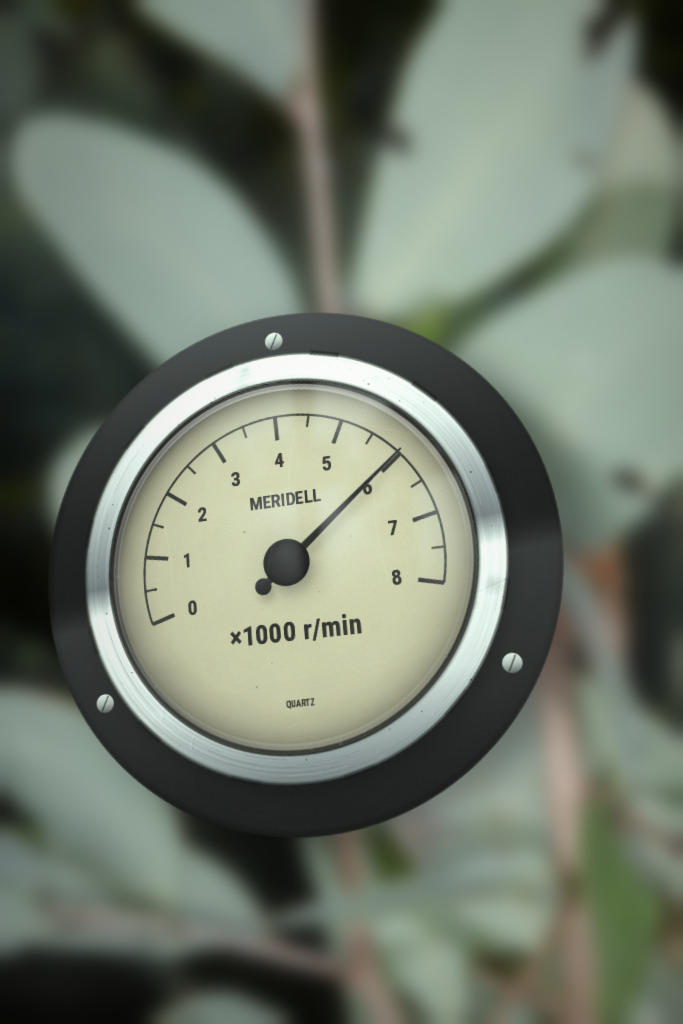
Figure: 6000 rpm
